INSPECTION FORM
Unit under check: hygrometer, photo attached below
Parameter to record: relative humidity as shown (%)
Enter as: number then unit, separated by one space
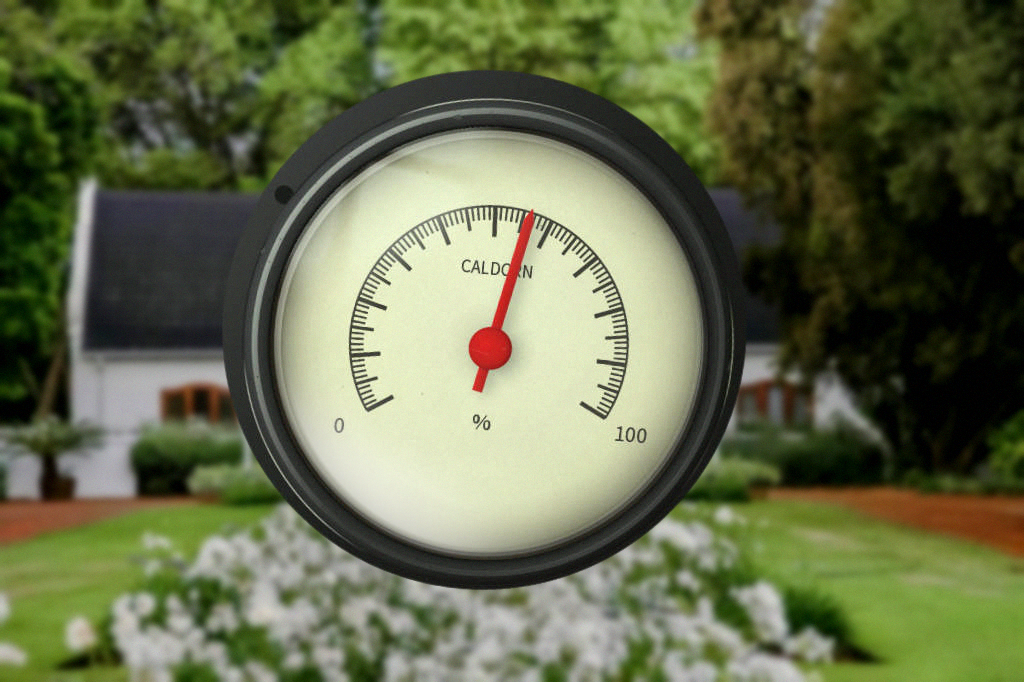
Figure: 56 %
